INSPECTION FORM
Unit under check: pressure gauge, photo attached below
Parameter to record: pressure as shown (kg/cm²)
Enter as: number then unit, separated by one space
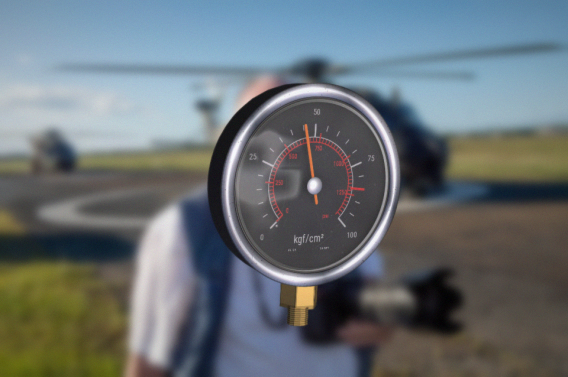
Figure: 45 kg/cm²
